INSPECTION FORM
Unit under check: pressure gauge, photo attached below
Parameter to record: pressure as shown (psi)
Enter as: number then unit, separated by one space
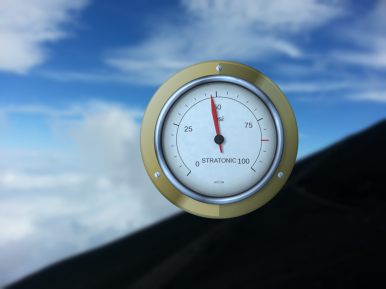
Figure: 47.5 psi
